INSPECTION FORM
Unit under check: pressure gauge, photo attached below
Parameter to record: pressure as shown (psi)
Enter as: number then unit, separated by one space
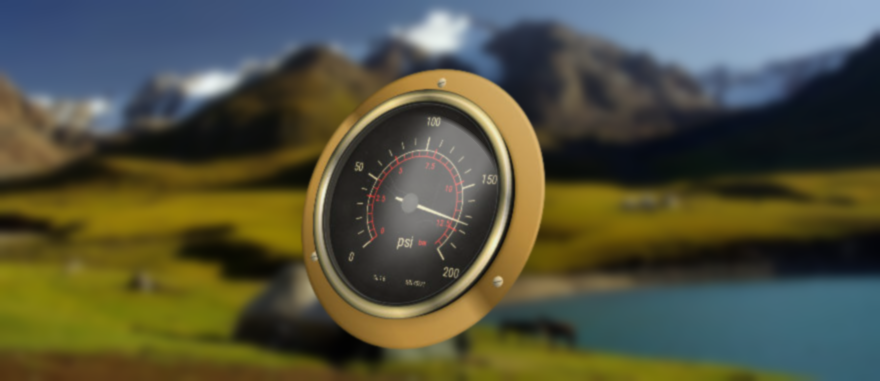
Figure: 175 psi
